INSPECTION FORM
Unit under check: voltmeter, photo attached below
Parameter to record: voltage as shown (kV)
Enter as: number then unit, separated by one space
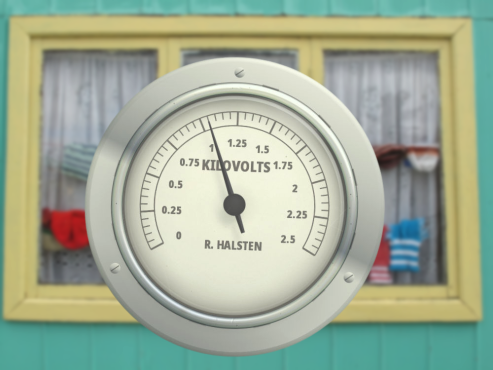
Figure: 1.05 kV
